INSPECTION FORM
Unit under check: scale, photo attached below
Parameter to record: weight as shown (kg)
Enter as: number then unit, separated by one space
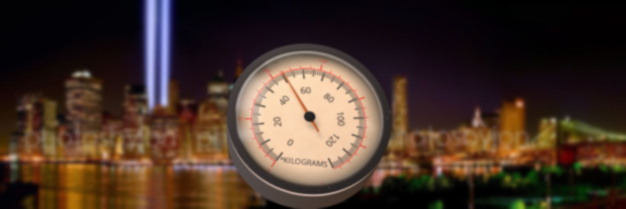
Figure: 50 kg
